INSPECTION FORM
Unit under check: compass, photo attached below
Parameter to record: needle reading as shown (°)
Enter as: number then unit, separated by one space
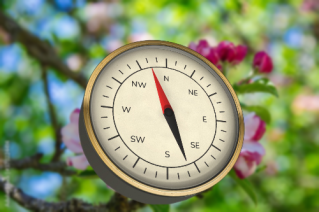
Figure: 340 °
